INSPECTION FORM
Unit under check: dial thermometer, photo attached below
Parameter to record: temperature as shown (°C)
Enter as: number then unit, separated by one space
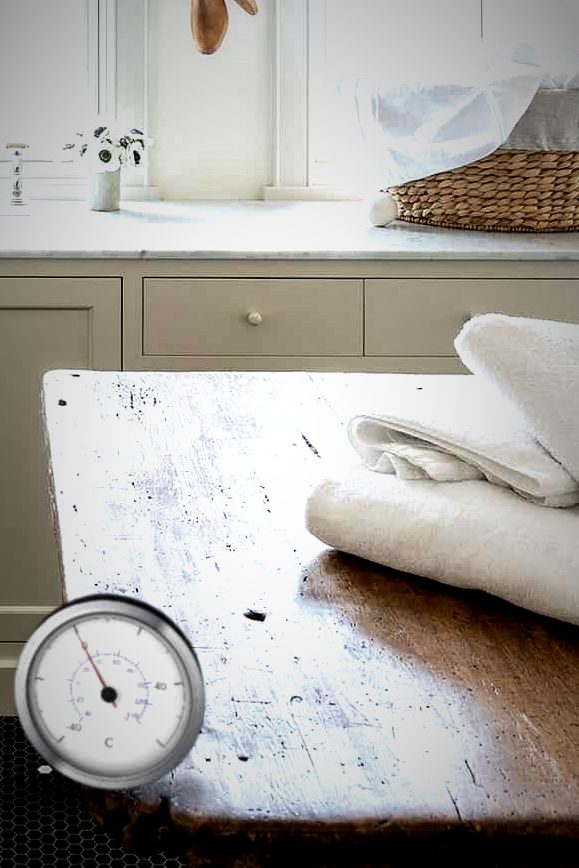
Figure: 0 °C
